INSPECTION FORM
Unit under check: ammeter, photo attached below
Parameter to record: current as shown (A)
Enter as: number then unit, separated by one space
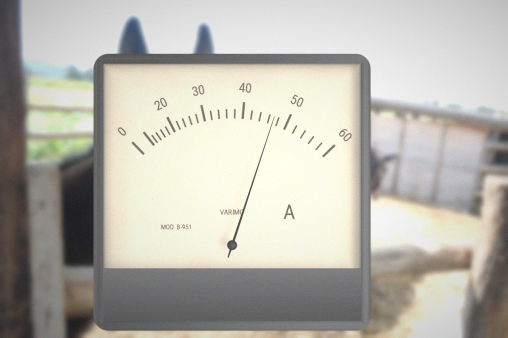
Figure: 47 A
